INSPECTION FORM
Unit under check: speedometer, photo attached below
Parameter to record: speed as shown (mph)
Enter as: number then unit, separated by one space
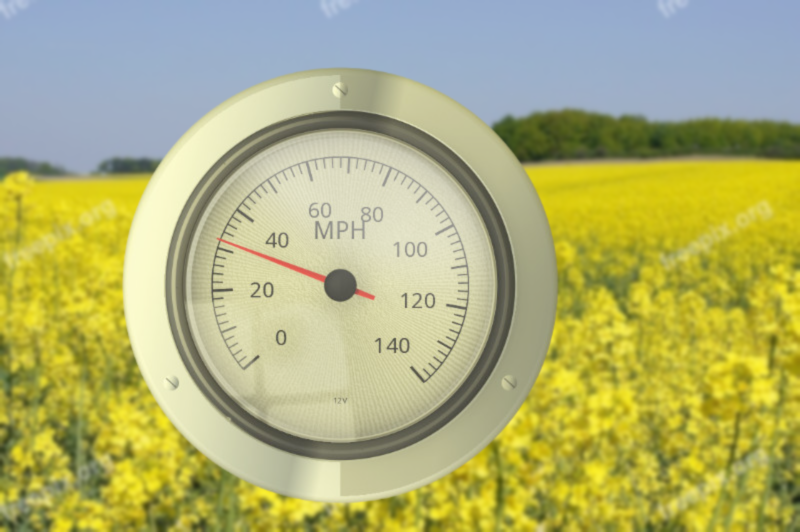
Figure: 32 mph
